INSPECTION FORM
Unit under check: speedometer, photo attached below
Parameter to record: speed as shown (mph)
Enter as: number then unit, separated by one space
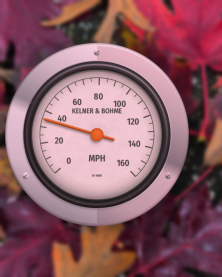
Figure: 35 mph
